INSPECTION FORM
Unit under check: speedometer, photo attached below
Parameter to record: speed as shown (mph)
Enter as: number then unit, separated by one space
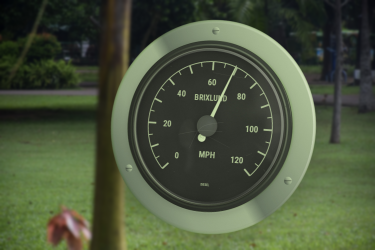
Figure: 70 mph
